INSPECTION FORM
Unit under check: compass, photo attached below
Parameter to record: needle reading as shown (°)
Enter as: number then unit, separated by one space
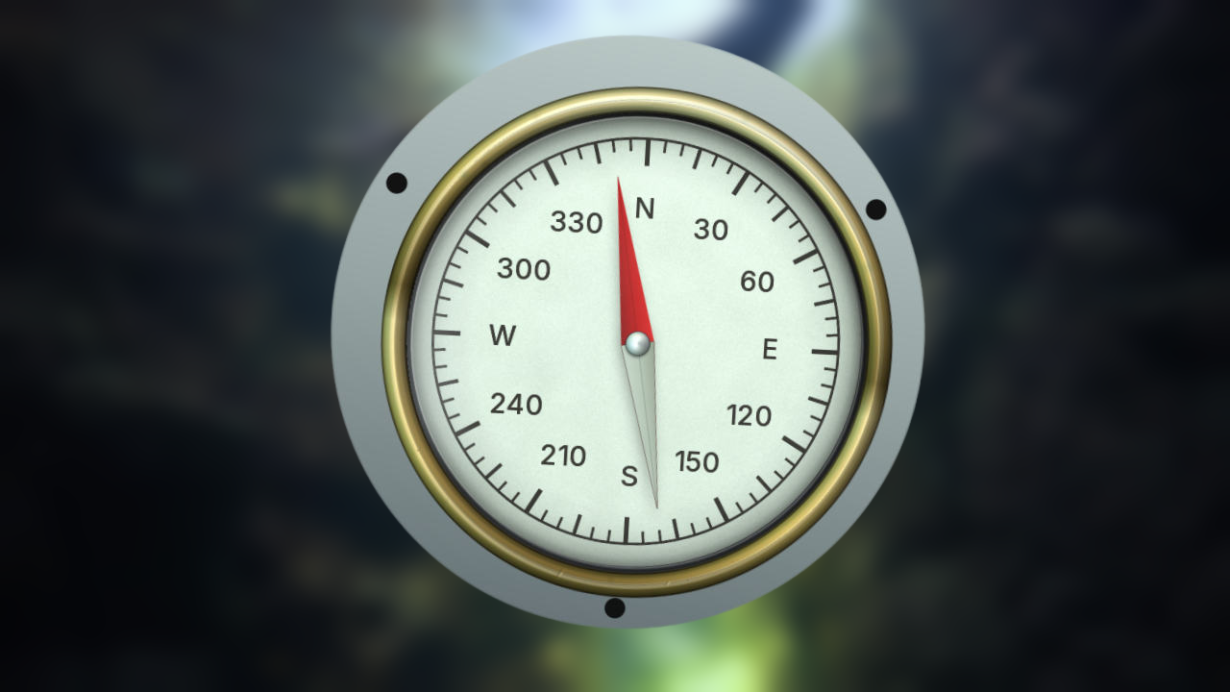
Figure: 350 °
